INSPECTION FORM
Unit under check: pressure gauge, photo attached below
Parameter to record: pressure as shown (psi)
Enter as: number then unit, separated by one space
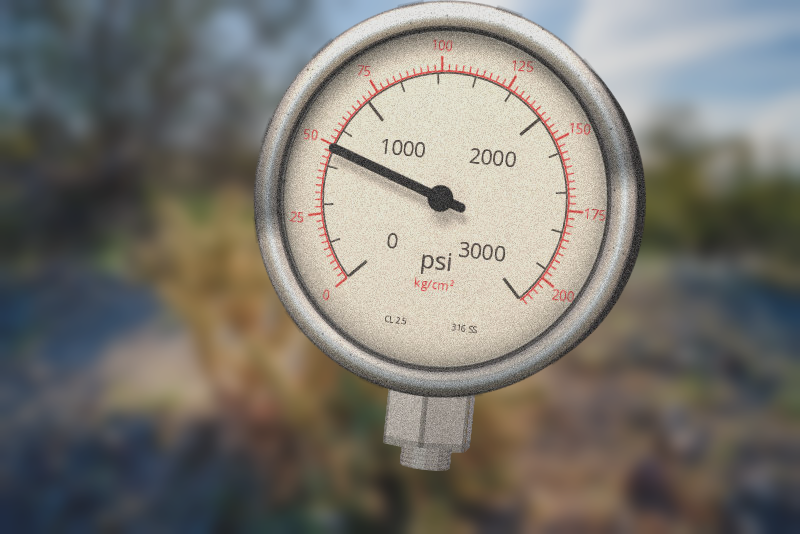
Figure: 700 psi
